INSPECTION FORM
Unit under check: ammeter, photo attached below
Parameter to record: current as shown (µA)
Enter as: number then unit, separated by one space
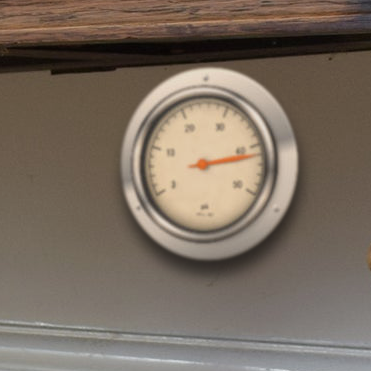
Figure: 42 µA
